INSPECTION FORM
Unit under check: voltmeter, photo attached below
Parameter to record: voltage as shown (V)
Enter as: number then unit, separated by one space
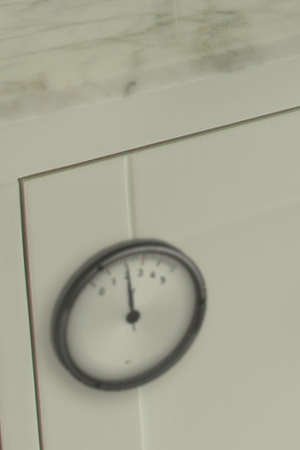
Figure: 2 V
